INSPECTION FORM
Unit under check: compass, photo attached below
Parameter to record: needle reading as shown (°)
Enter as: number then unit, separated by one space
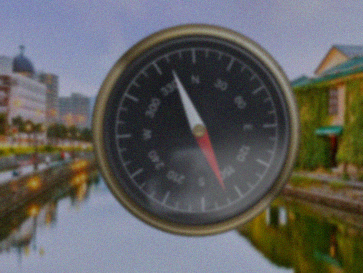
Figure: 160 °
